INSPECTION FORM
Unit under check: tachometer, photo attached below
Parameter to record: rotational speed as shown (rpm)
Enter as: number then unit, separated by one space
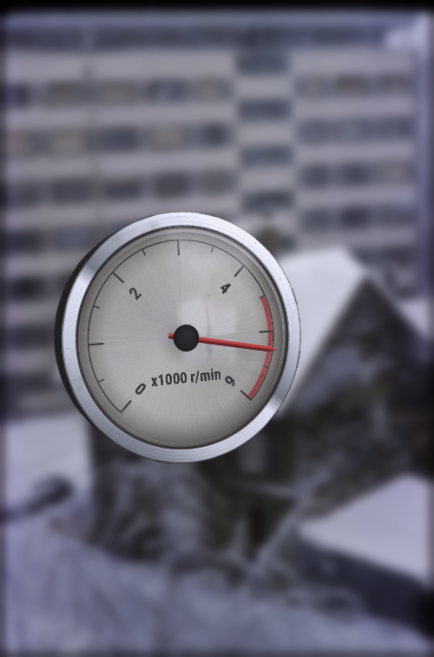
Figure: 5250 rpm
